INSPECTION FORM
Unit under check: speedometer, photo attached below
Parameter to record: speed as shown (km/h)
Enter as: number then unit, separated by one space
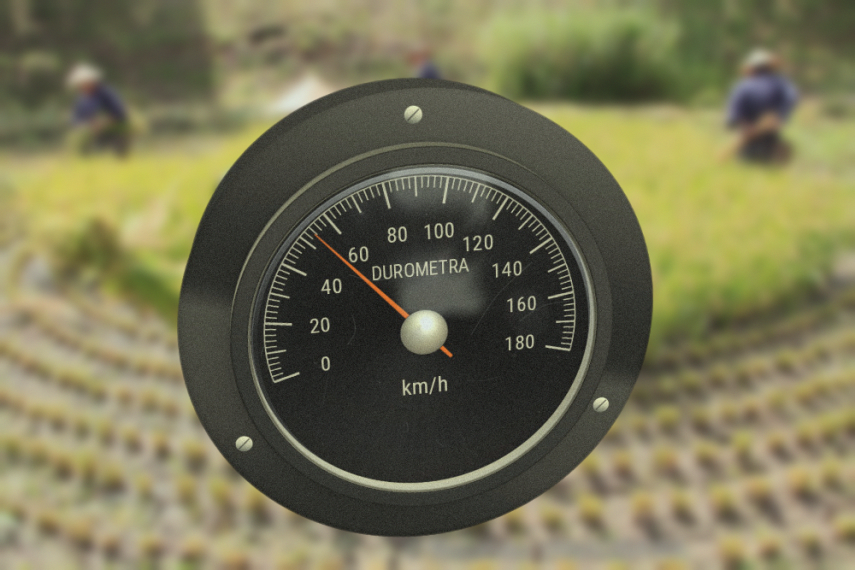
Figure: 54 km/h
